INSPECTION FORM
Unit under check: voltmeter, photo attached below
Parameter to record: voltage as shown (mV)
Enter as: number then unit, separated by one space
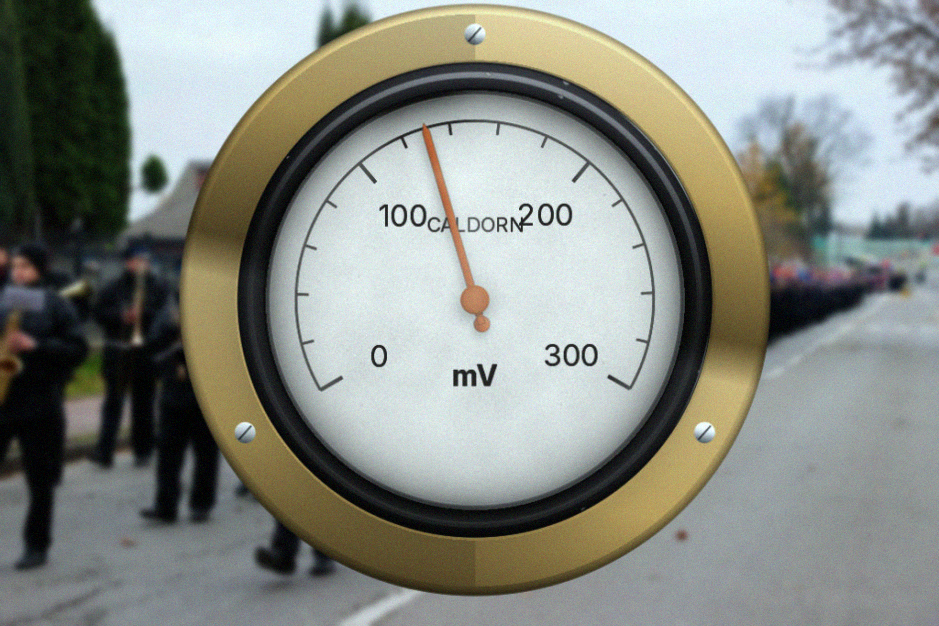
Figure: 130 mV
